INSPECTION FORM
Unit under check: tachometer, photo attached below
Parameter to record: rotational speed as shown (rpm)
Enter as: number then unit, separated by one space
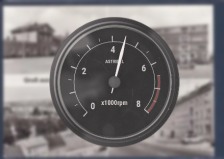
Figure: 4500 rpm
